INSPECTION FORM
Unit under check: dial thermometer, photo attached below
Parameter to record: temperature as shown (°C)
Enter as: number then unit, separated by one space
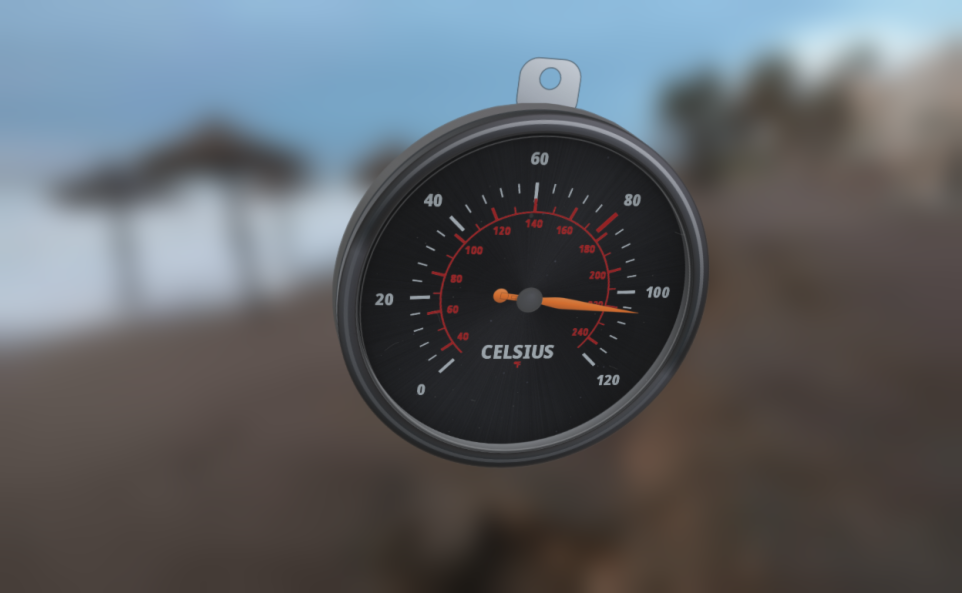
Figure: 104 °C
